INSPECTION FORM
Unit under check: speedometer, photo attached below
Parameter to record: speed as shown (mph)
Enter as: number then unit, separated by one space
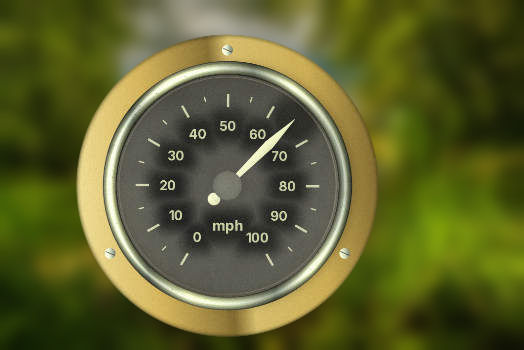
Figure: 65 mph
